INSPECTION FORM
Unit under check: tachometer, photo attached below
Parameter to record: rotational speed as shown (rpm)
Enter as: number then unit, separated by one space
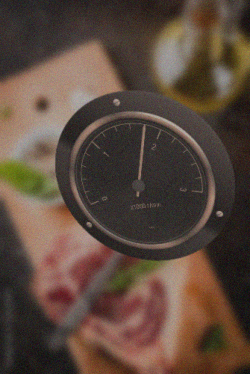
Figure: 1800 rpm
